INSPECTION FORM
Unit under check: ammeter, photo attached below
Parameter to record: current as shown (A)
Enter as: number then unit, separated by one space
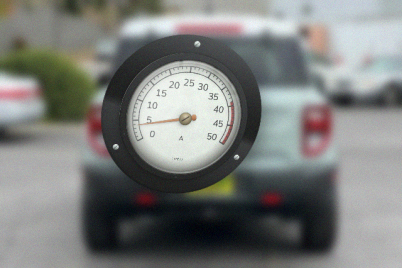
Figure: 4 A
